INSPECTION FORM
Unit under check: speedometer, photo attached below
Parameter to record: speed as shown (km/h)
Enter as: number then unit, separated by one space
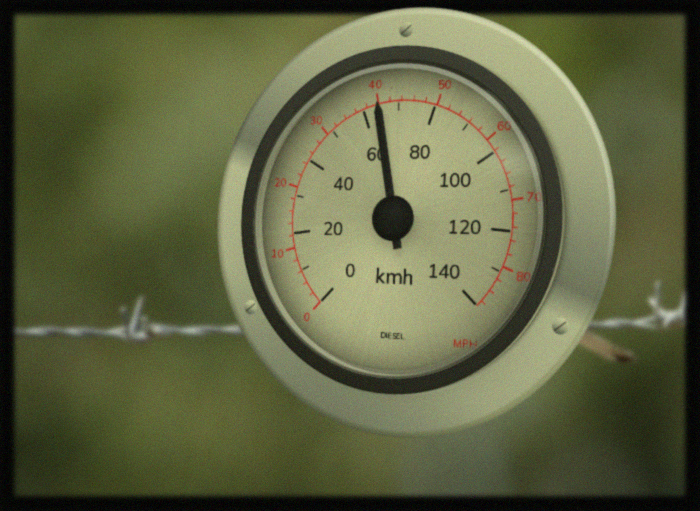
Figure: 65 km/h
